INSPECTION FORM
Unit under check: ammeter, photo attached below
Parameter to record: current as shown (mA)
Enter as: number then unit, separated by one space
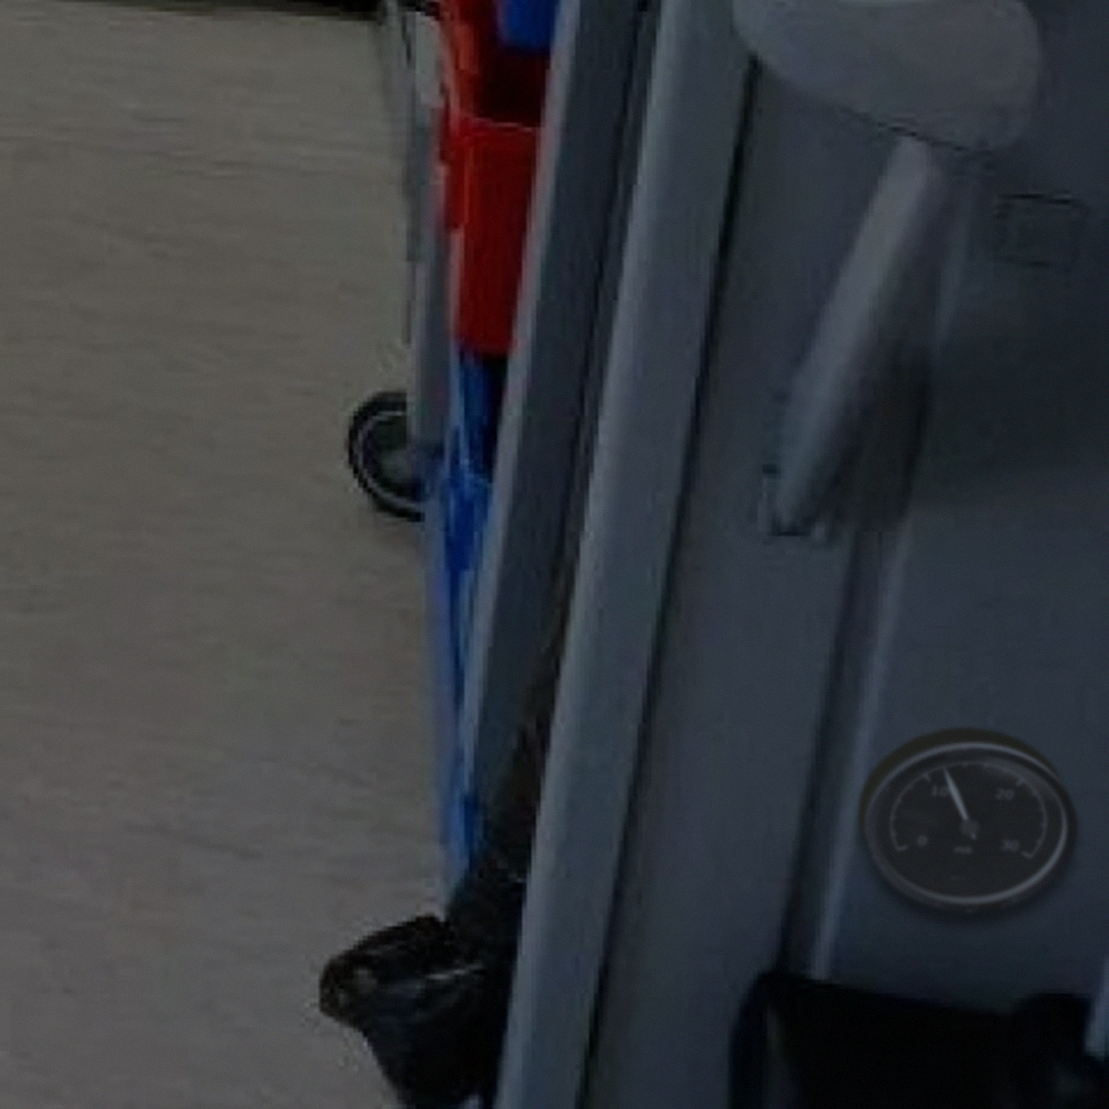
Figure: 12 mA
